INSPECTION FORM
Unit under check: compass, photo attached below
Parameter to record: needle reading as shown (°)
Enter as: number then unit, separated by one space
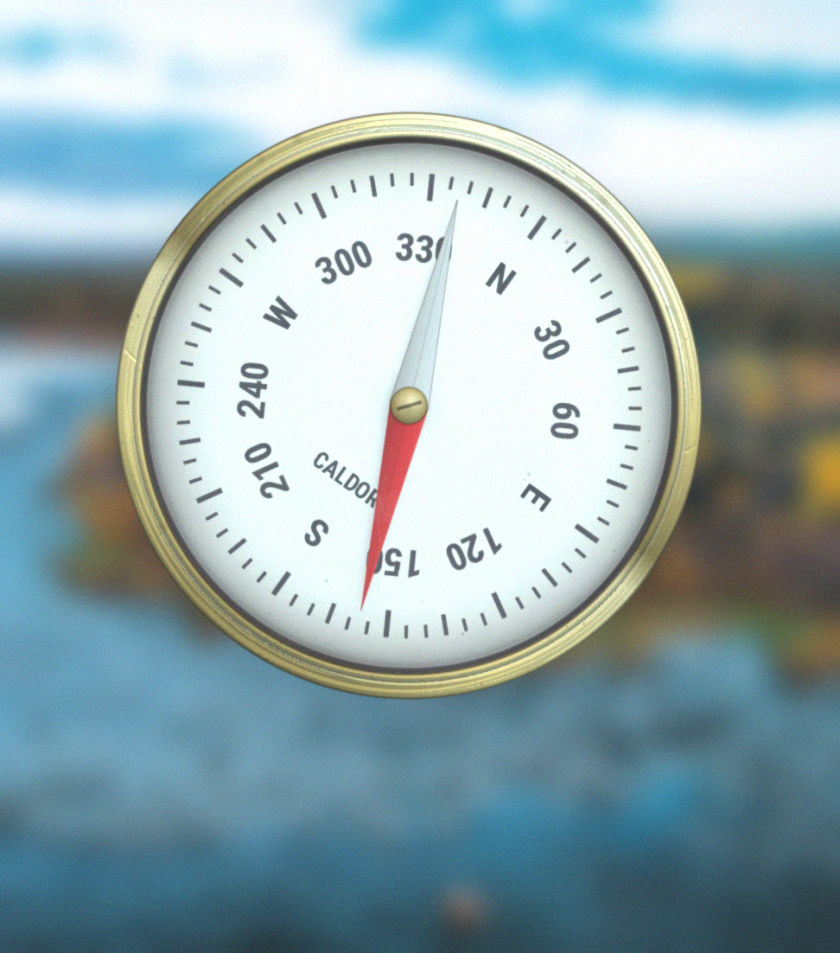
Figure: 157.5 °
